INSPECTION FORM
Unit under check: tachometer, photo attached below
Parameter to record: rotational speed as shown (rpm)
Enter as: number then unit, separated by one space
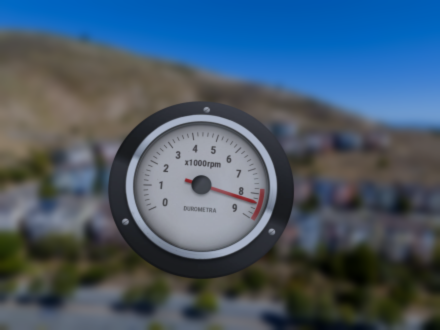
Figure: 8400 rpm
